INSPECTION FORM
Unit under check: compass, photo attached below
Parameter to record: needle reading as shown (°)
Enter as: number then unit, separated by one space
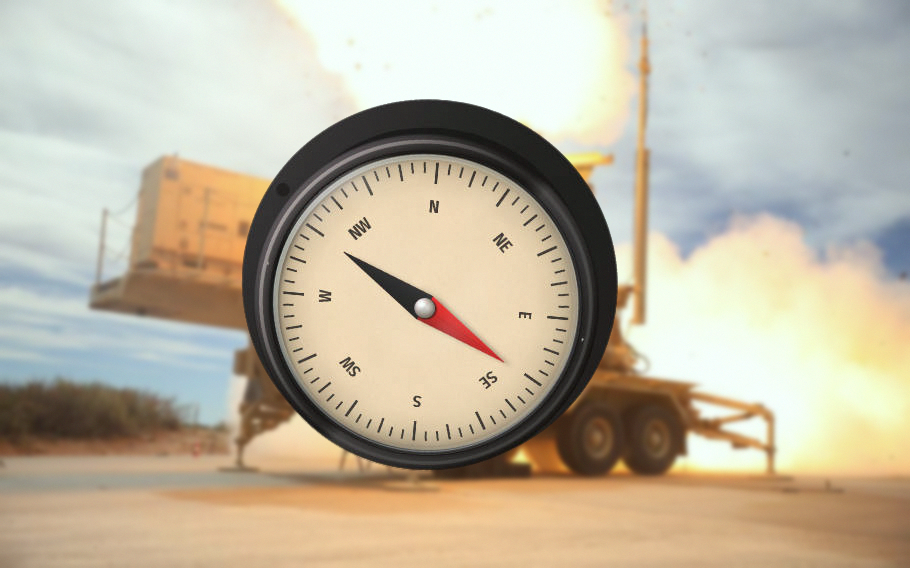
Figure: 120 °
